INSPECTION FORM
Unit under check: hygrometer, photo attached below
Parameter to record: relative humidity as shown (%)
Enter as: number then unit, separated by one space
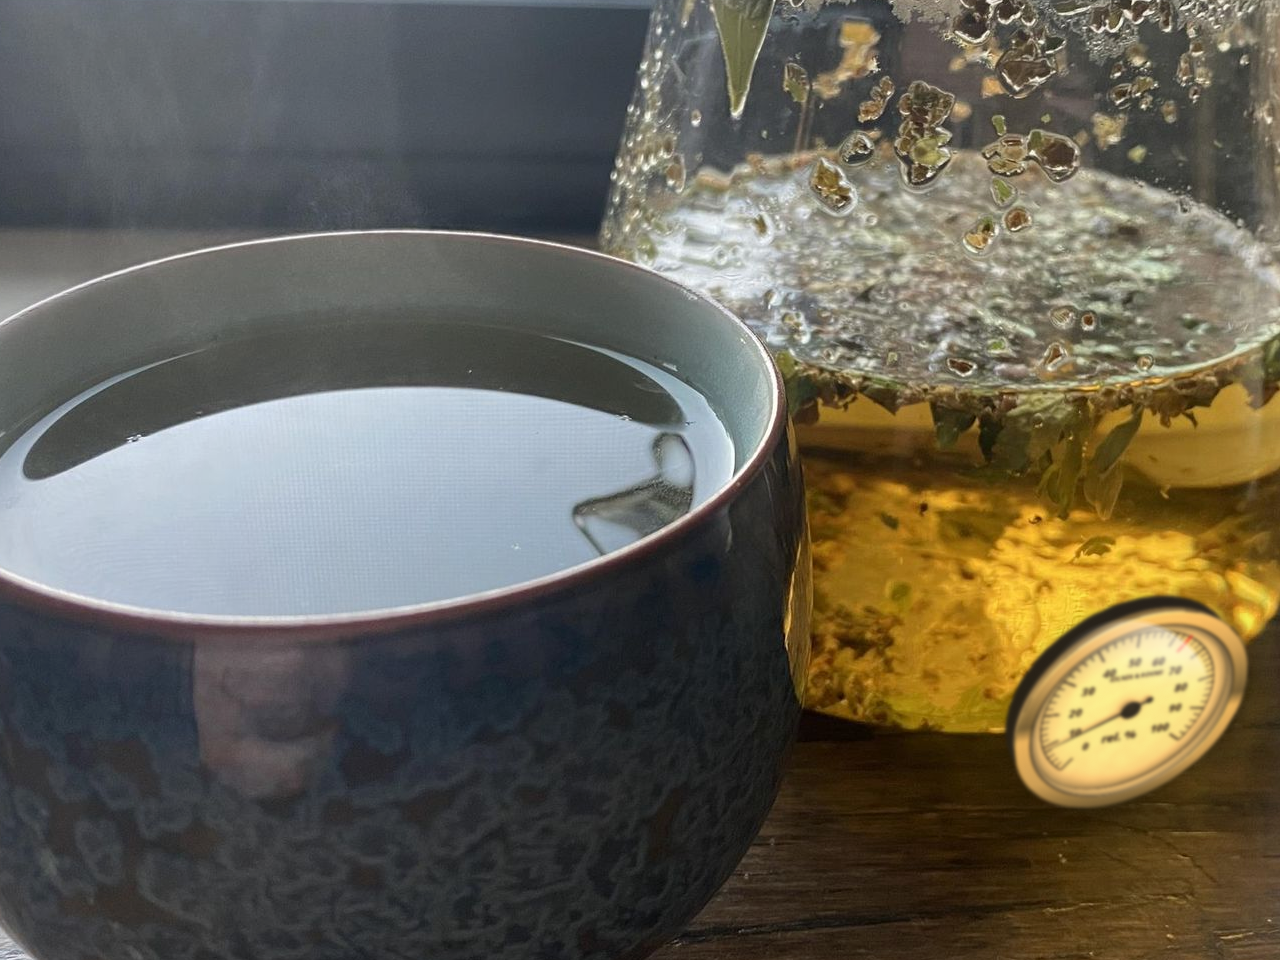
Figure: 10 %
